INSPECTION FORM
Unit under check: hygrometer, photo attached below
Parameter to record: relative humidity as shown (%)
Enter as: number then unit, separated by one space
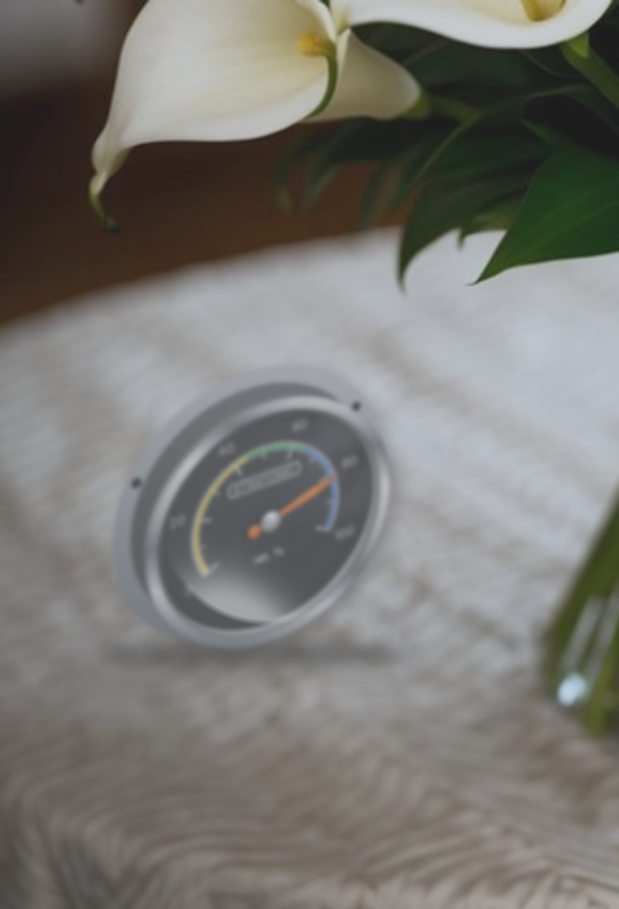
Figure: 80 %
